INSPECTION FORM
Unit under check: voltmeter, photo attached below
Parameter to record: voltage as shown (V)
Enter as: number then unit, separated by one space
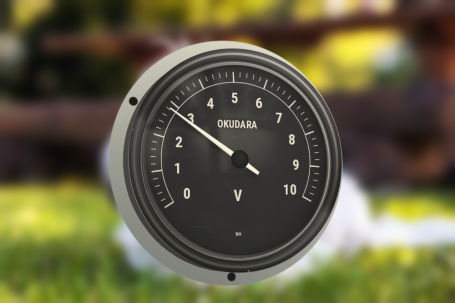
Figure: 2.8 V
